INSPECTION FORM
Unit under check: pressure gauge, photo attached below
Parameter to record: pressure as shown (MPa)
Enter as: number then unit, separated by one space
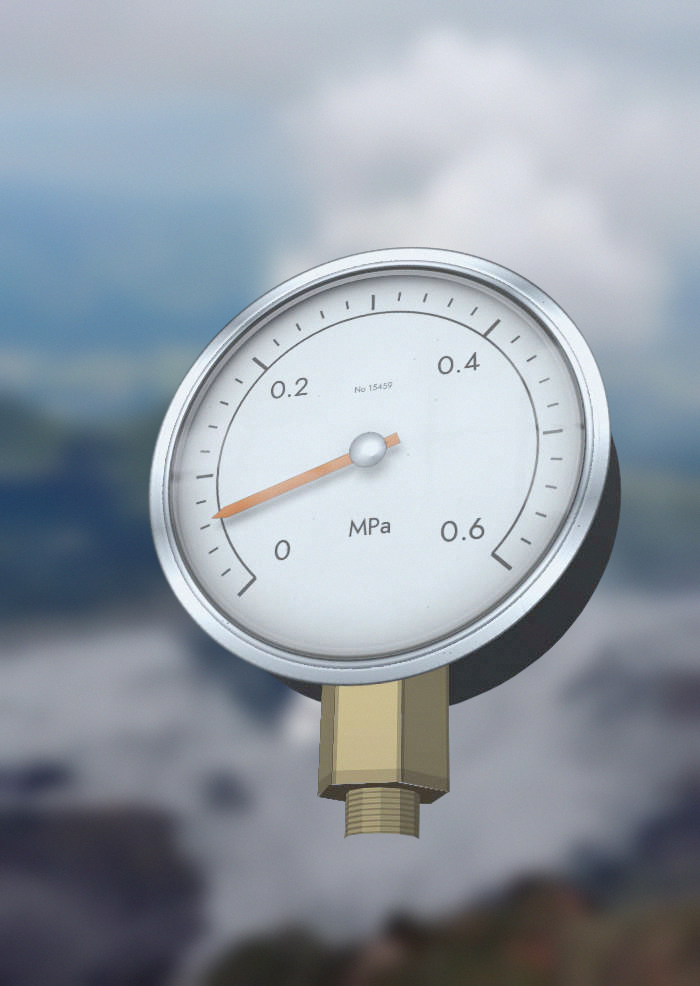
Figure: 0.06 MPa
